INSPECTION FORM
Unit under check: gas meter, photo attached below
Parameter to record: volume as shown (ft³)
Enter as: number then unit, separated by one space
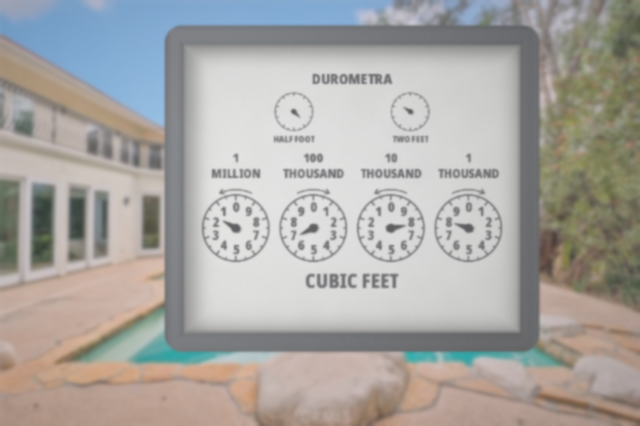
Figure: 167800 ft³
